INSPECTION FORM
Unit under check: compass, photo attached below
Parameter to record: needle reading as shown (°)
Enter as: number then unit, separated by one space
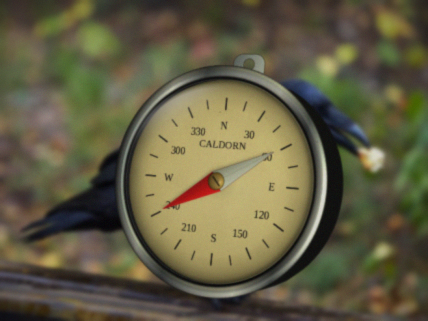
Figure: 240 °
